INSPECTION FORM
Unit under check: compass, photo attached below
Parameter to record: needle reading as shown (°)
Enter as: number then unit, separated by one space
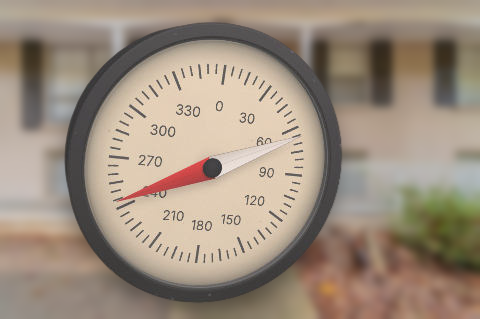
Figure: 245 °
